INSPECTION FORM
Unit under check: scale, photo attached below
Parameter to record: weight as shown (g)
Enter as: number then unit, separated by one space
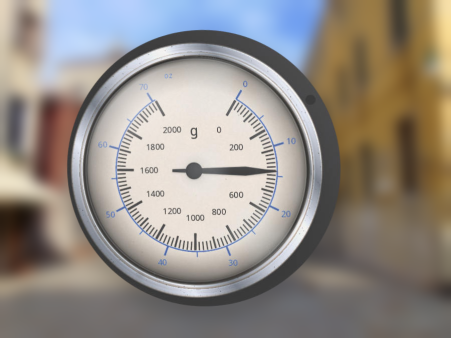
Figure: 400 g
